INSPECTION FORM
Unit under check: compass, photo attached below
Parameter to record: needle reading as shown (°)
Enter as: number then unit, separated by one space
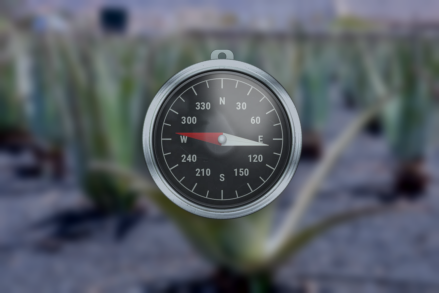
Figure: 277.5 °
